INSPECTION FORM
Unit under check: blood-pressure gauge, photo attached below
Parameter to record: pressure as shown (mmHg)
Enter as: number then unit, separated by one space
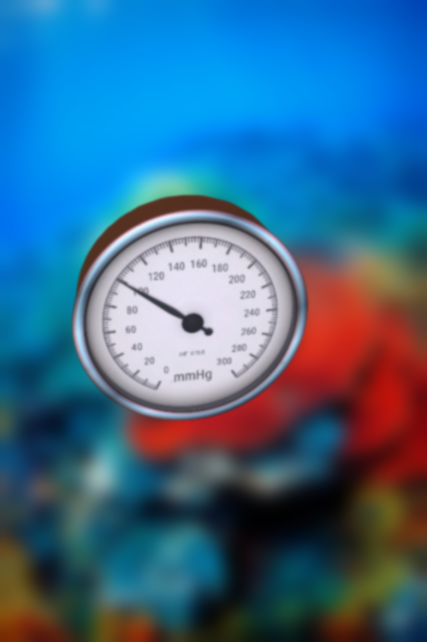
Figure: 100 mmHg
